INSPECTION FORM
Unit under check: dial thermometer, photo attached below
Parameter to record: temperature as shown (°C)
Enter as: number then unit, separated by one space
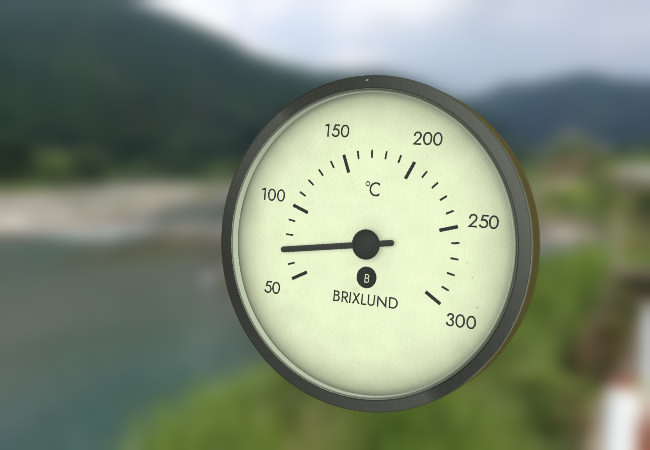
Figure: 70 °C
